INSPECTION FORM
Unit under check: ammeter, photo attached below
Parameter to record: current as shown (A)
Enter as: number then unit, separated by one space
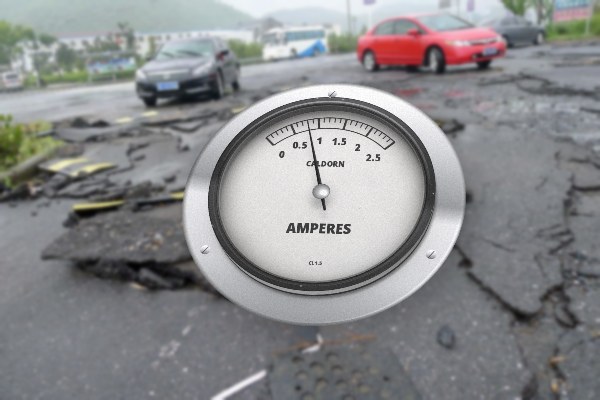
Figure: 0.8 A
